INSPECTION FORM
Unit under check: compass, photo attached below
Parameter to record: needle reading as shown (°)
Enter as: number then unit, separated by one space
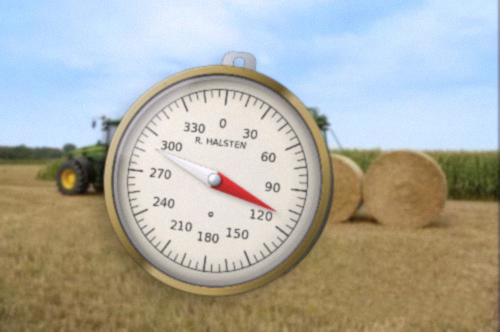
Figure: 110 °
